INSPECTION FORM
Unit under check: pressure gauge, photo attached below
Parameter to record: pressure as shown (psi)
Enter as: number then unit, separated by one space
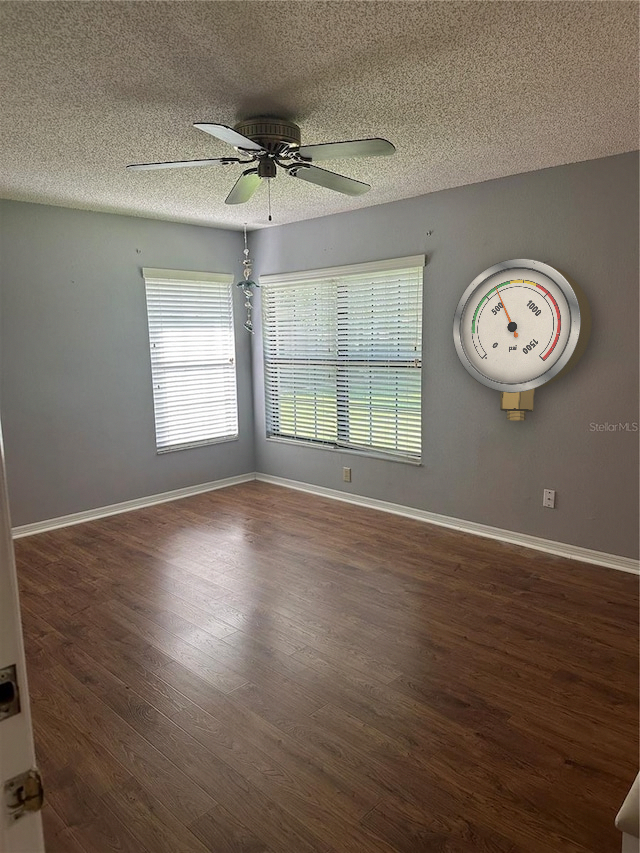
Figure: 600 psi
